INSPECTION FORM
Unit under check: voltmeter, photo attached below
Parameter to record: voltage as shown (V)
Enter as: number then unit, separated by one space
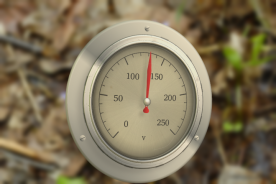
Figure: 130 V
